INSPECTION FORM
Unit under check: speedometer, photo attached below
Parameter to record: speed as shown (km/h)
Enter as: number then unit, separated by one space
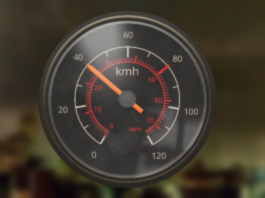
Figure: 40 km/h
